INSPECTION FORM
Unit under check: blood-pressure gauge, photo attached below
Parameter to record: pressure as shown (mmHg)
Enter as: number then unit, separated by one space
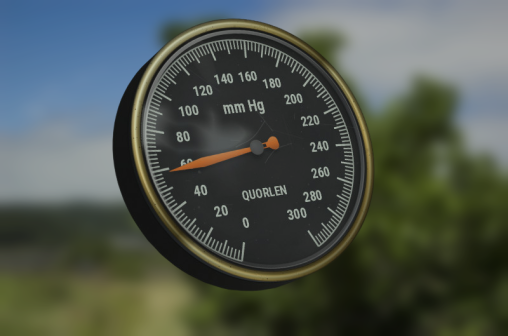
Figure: 58 mmHg
